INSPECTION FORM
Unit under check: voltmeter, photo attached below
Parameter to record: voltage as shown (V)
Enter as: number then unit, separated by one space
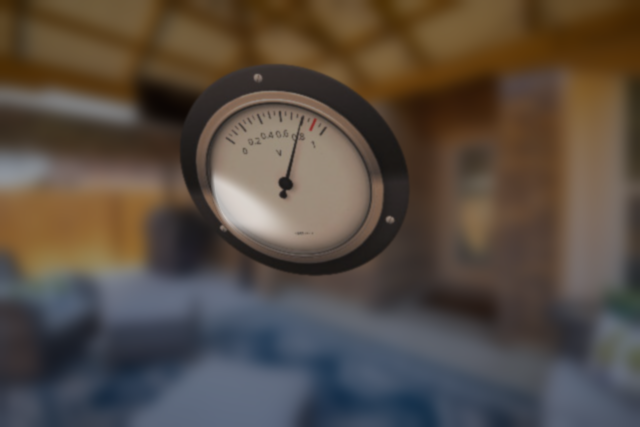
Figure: 0.8 V
